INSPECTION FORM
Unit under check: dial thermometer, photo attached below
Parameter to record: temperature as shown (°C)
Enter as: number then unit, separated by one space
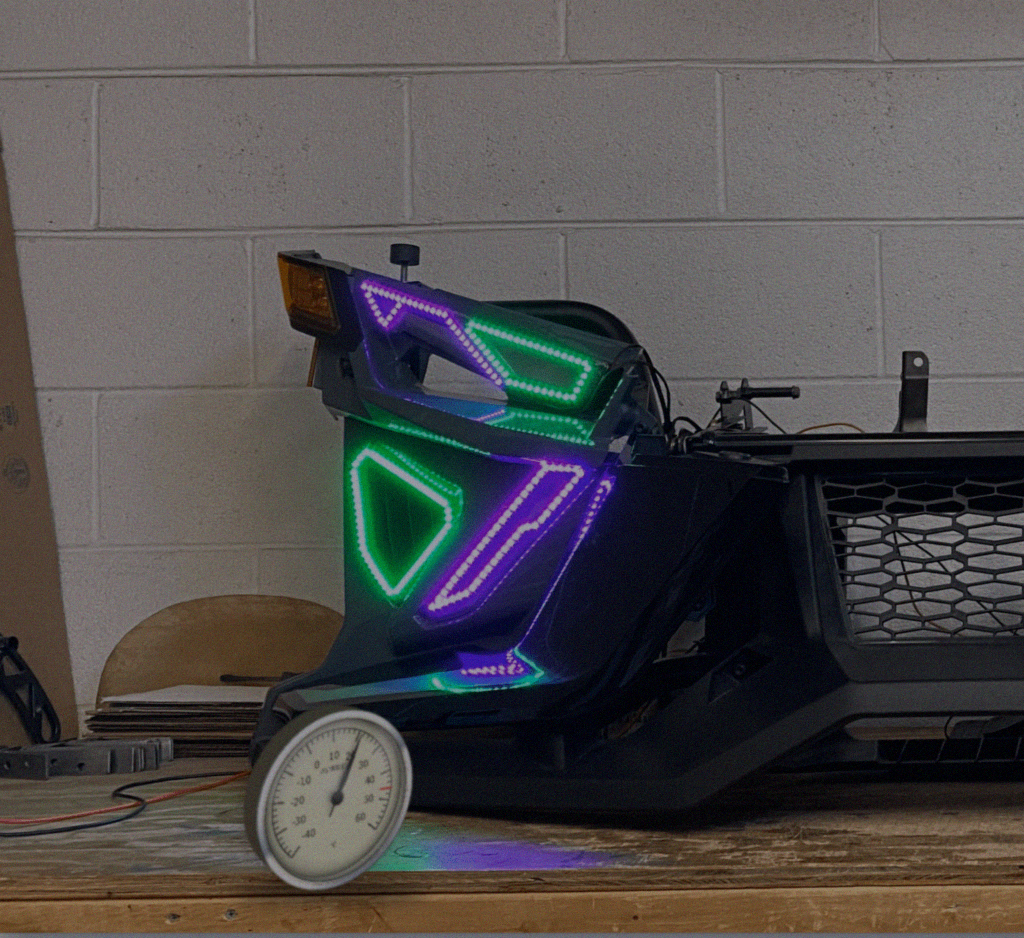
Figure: 20 °C
